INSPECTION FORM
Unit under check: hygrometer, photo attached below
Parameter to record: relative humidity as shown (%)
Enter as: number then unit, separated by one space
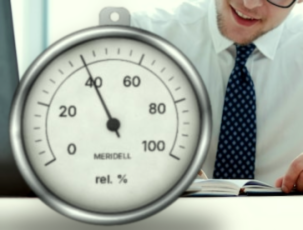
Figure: 40 %
